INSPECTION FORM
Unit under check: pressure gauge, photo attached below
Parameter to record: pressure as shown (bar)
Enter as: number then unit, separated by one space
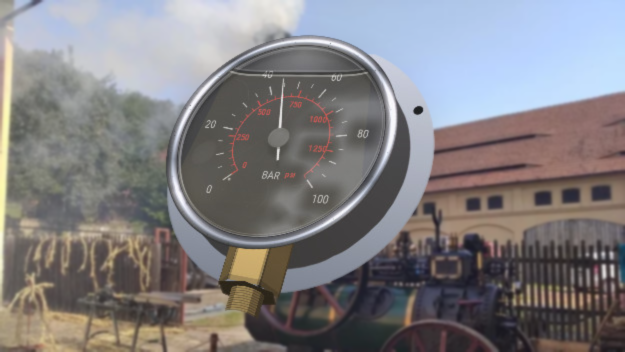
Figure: 45 bar
